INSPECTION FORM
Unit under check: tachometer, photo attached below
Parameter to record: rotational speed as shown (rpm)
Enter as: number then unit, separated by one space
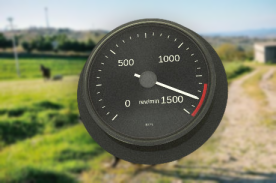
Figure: 1400 rpm
